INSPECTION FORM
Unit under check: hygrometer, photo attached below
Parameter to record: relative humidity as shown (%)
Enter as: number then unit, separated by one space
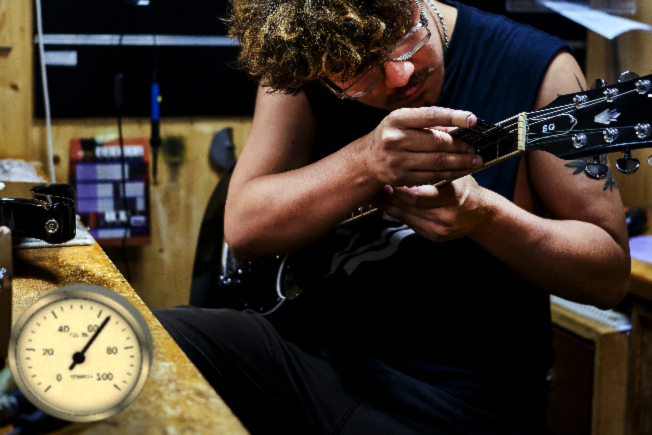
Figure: 64 %
